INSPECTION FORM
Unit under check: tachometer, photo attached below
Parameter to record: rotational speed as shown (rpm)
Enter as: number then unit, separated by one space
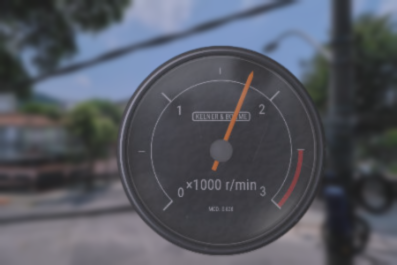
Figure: 1750 rpm
